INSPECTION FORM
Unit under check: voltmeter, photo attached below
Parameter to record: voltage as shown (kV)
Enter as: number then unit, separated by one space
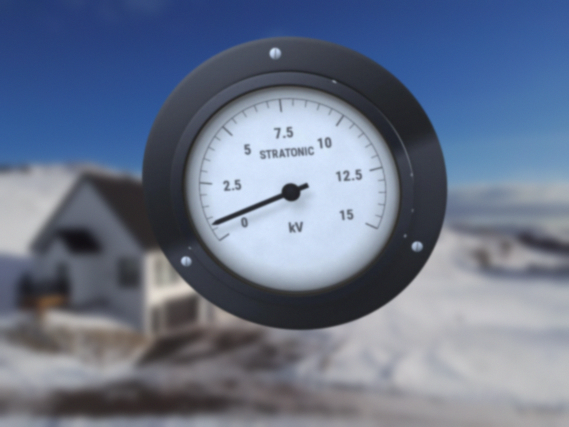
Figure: 0.75 kV
